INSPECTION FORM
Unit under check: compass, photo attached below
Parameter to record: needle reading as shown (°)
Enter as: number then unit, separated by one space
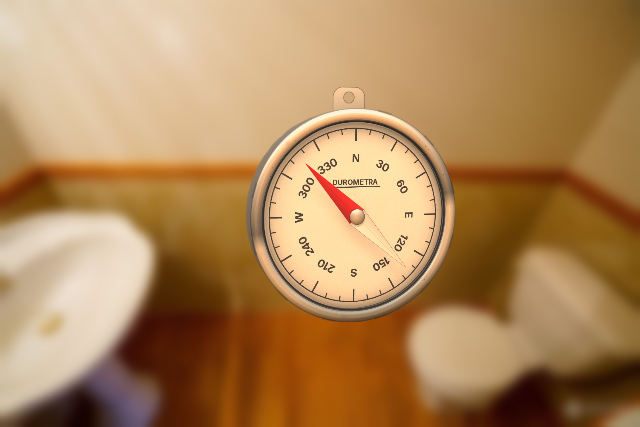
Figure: 315 °
